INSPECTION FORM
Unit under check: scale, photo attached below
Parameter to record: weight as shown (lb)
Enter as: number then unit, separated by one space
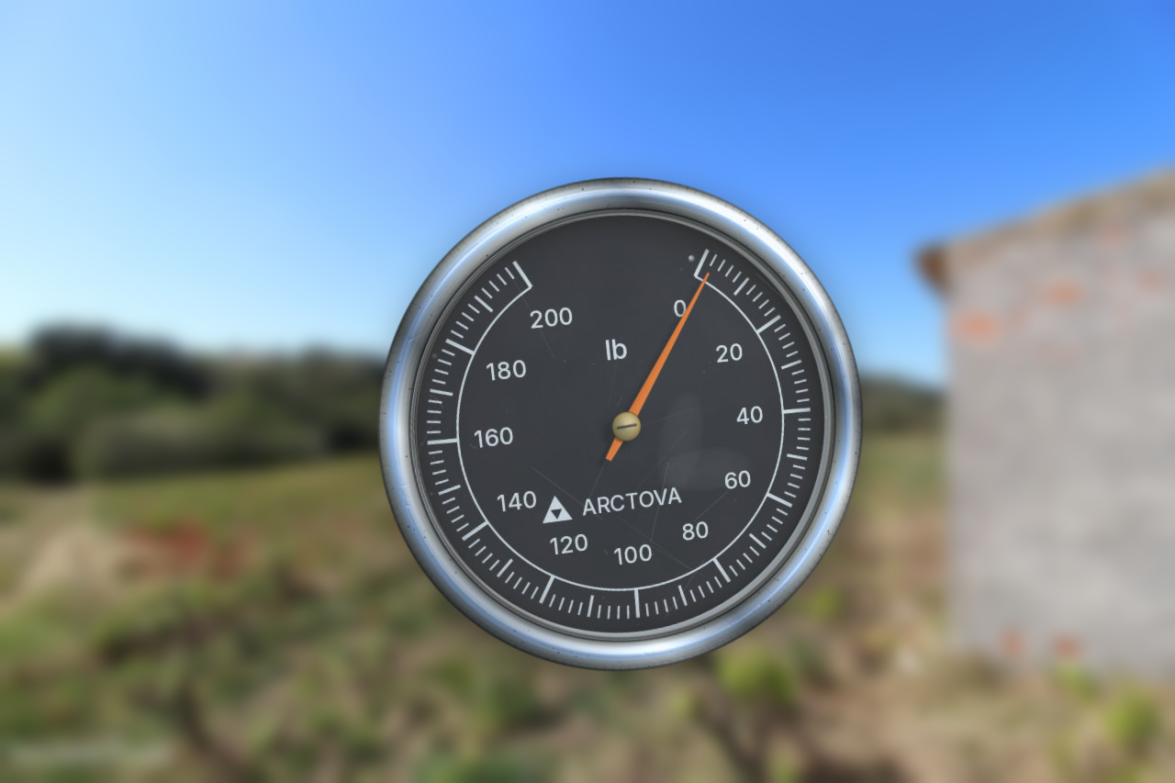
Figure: 2 lb
